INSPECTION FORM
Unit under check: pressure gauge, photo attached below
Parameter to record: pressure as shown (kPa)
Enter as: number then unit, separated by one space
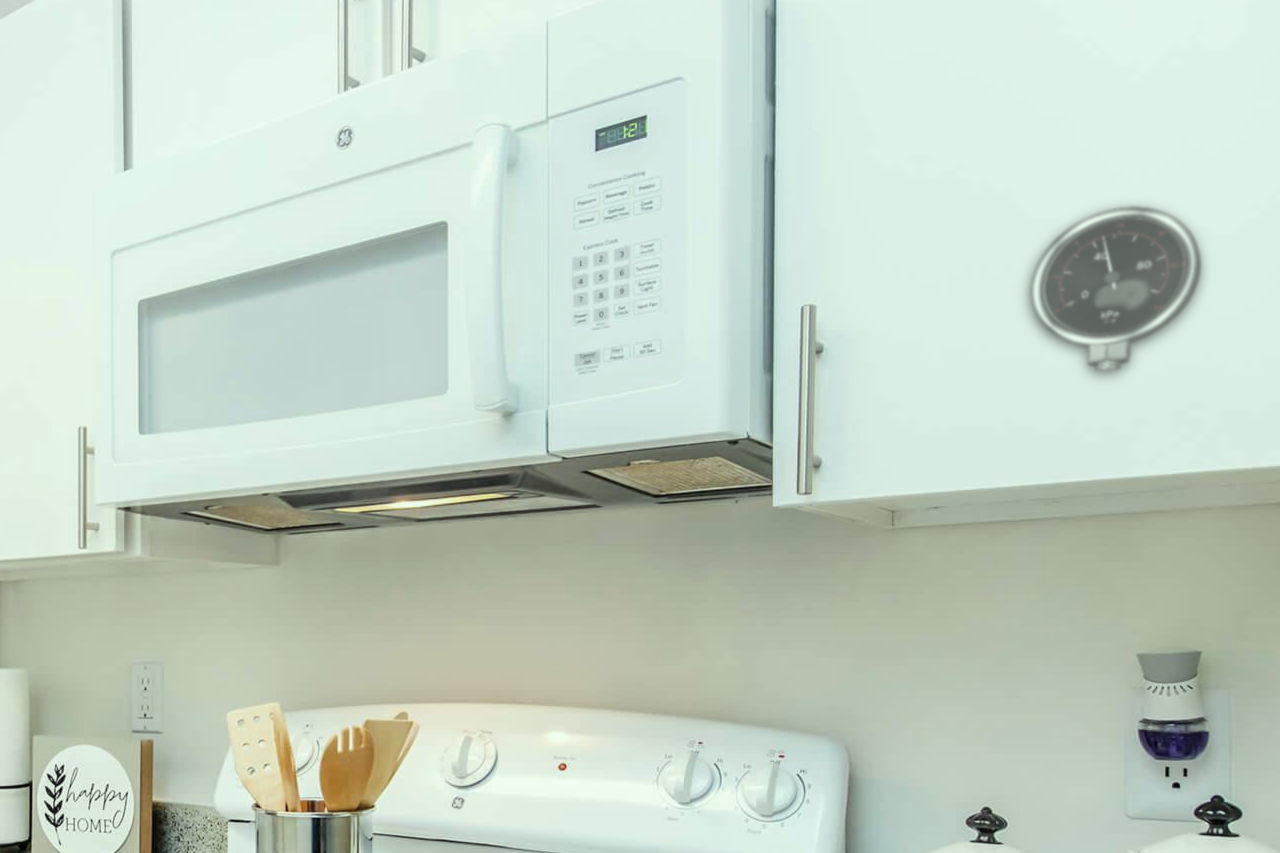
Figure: 45 kPa
